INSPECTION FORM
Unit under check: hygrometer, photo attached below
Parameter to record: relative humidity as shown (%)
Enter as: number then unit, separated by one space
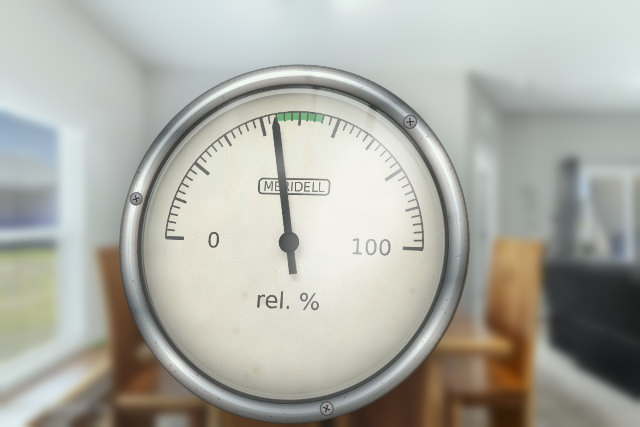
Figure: 44 %
